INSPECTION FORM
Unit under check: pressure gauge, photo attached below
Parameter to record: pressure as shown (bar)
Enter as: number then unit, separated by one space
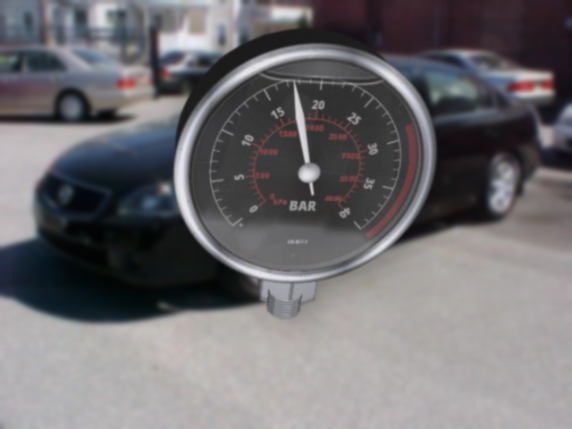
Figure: 17.5 bar
